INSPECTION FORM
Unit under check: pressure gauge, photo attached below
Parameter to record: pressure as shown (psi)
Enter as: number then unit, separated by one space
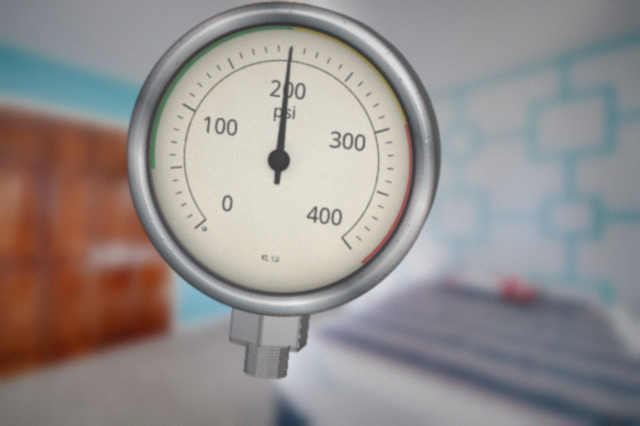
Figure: 200 psi
